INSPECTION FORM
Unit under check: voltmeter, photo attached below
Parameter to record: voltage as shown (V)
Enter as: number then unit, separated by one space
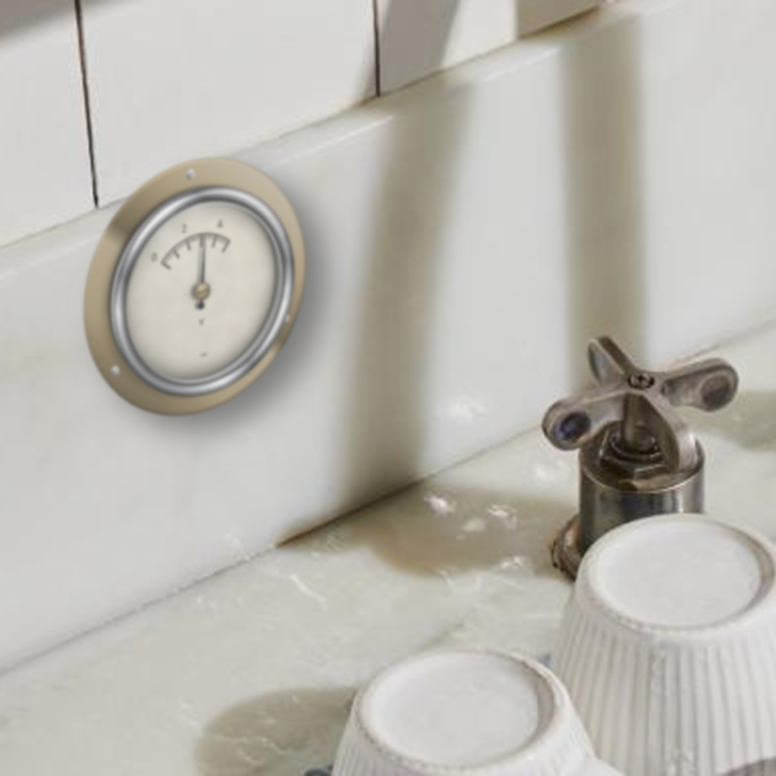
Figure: 3 V
